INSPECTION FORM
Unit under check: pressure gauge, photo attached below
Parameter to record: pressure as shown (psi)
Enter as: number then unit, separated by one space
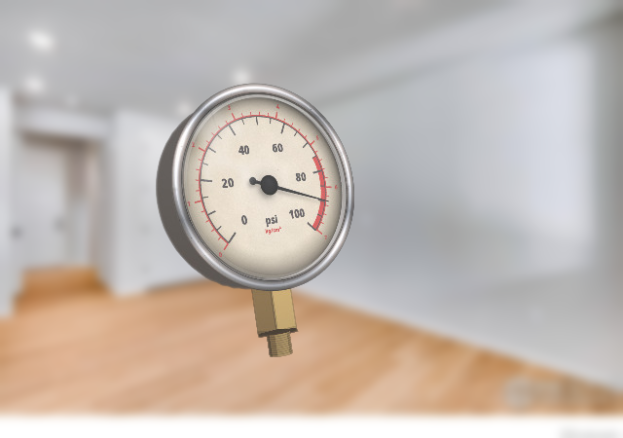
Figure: 90 psi
